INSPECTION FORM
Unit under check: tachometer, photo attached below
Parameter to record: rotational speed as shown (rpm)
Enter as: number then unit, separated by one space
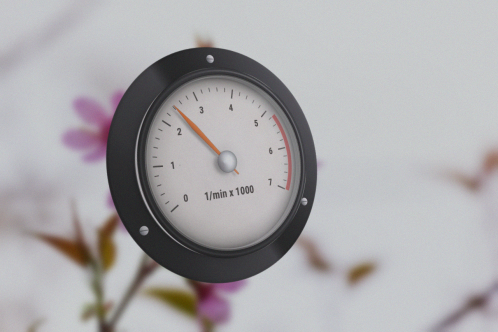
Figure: 2400 rpm
